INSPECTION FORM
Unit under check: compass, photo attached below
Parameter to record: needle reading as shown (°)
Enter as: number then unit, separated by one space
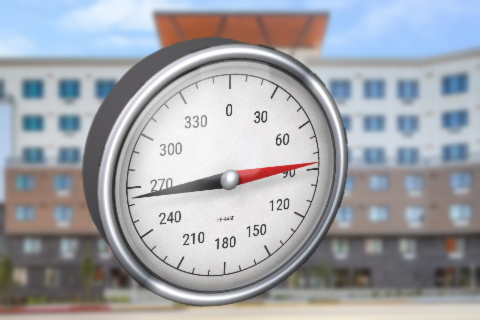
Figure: 85 °
